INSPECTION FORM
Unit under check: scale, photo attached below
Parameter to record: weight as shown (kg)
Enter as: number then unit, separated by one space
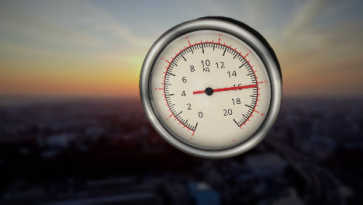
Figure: 16 kg
